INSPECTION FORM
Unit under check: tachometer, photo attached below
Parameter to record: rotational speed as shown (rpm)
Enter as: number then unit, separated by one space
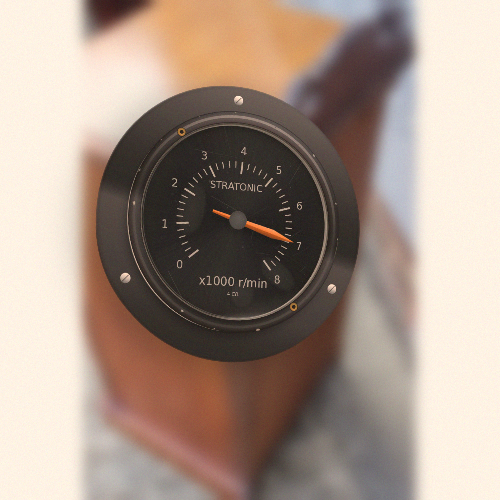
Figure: 7000 rpm
